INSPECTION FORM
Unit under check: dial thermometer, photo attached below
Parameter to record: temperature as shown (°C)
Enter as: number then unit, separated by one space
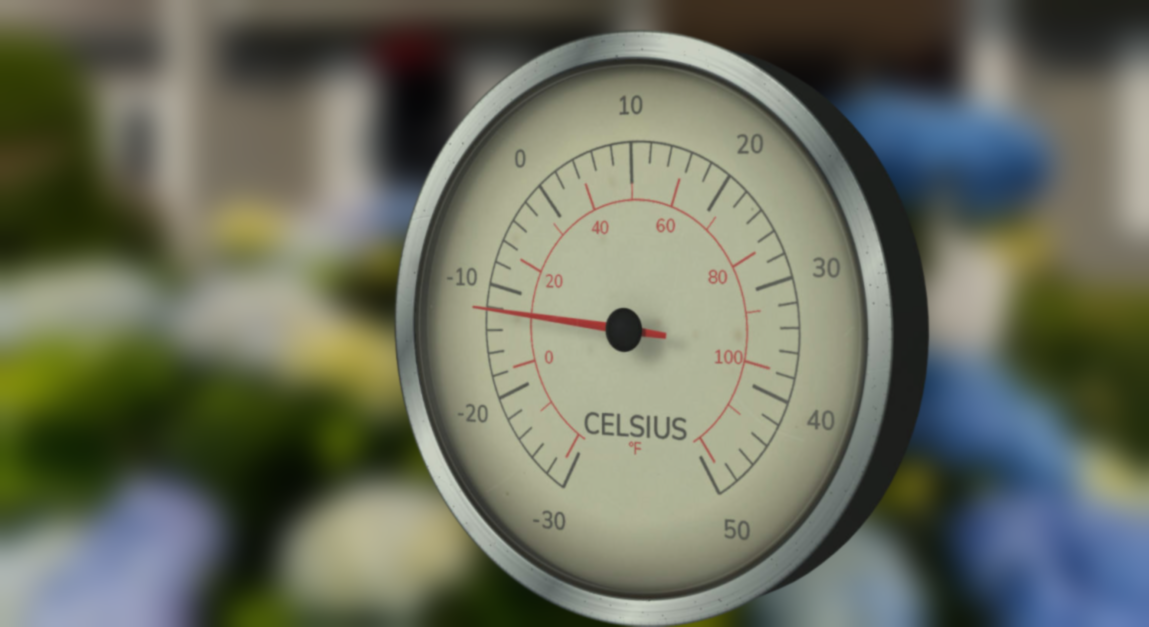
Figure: -12 °C
